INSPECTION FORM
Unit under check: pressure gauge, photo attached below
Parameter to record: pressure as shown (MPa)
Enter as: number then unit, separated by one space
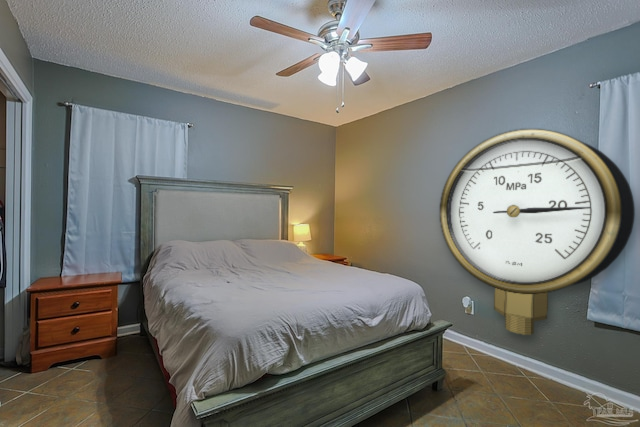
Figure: 20.5 MPa
